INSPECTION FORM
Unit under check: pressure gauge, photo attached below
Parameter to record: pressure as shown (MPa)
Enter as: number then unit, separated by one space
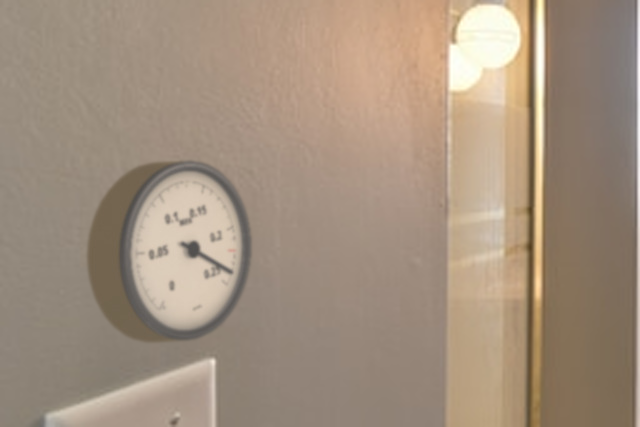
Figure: 0.24 MPa
